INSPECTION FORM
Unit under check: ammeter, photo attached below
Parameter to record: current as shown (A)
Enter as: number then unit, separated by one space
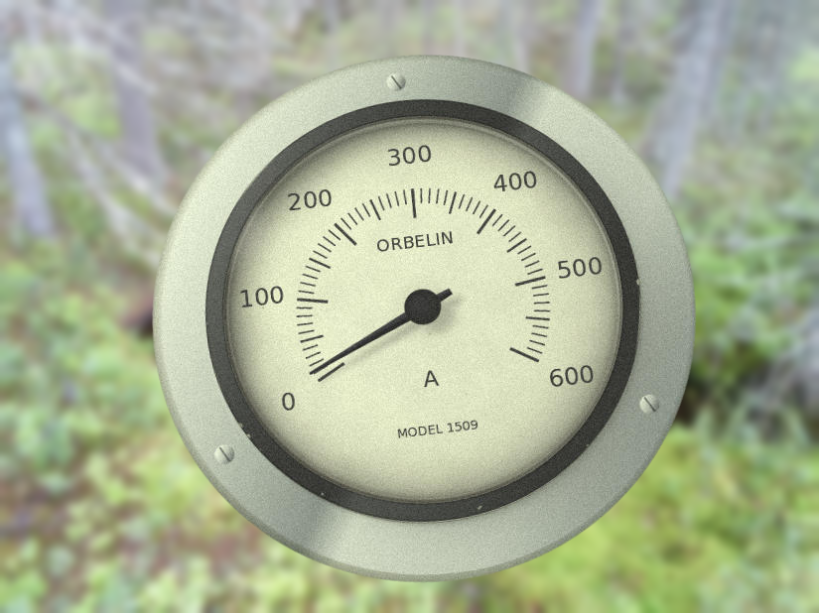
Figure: 10 A
